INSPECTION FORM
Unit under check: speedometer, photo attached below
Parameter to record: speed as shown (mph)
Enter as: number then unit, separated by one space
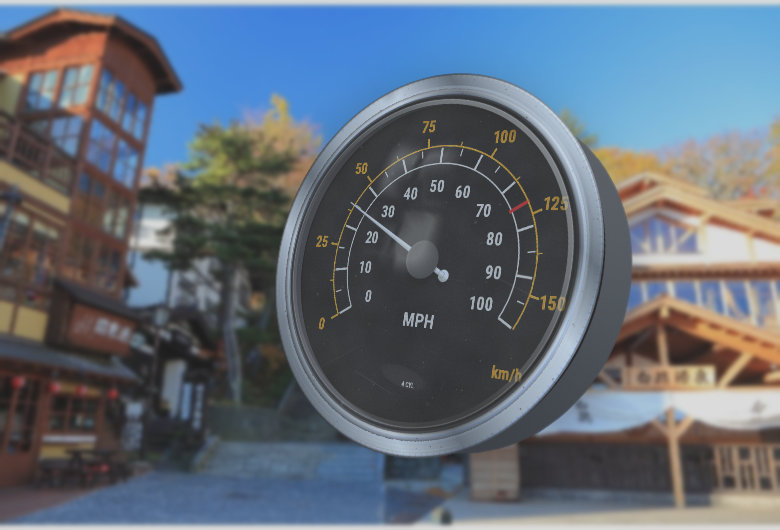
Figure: 25 mph
